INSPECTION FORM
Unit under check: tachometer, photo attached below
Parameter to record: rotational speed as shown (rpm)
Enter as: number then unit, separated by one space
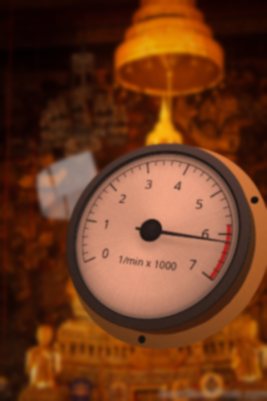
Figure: 6200 rpm
